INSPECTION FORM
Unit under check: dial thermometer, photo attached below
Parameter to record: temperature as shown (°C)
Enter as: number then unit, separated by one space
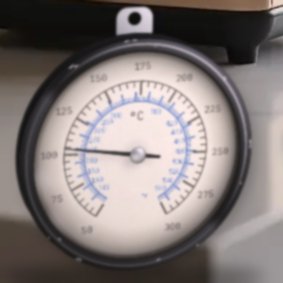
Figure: 105 °C
